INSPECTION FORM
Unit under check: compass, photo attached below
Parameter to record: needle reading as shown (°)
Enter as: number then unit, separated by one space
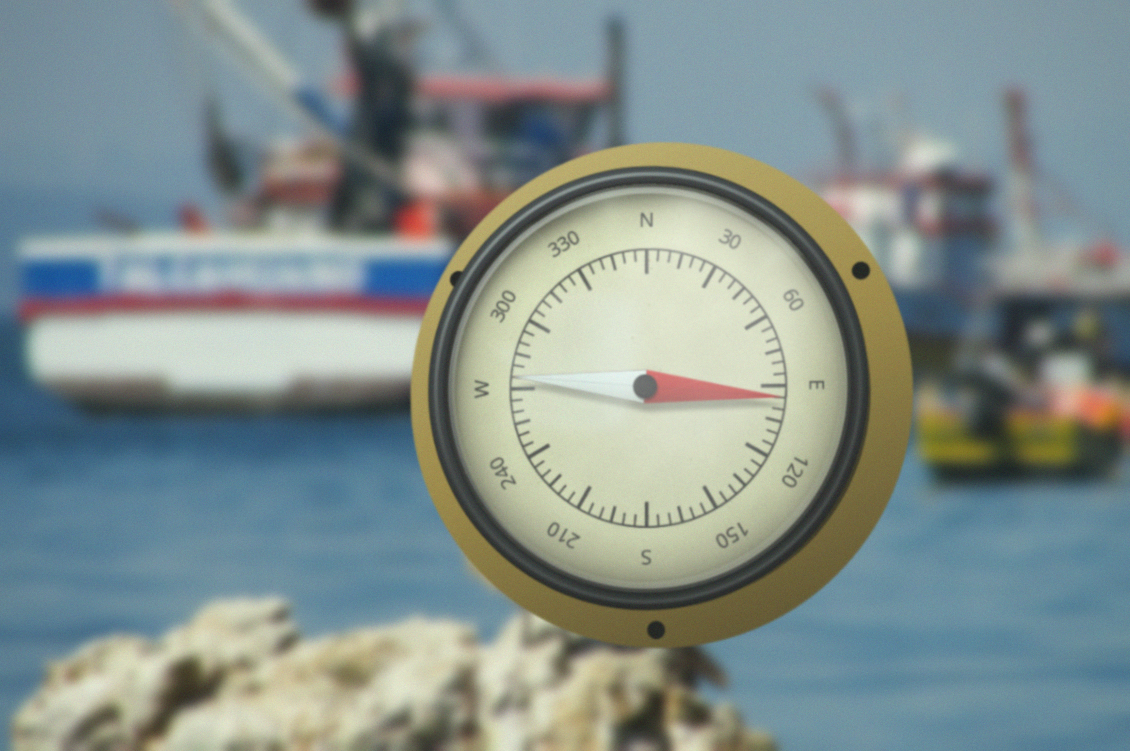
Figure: 95 °
